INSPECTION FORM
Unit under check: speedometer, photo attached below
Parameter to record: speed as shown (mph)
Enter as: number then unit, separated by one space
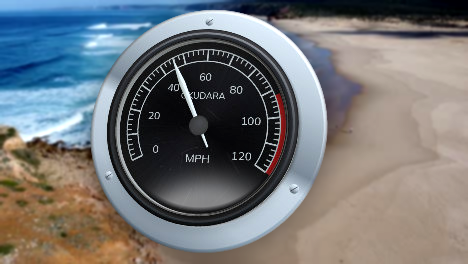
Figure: 46 mph
